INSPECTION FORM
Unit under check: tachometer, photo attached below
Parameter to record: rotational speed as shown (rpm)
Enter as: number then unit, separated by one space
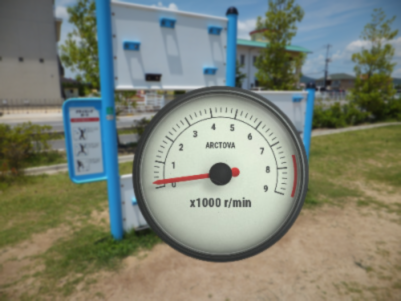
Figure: 200 rpm
